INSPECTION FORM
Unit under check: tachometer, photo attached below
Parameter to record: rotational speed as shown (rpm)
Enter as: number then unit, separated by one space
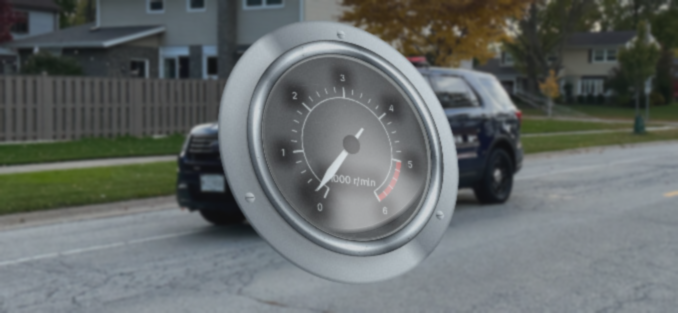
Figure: 200 rpm
